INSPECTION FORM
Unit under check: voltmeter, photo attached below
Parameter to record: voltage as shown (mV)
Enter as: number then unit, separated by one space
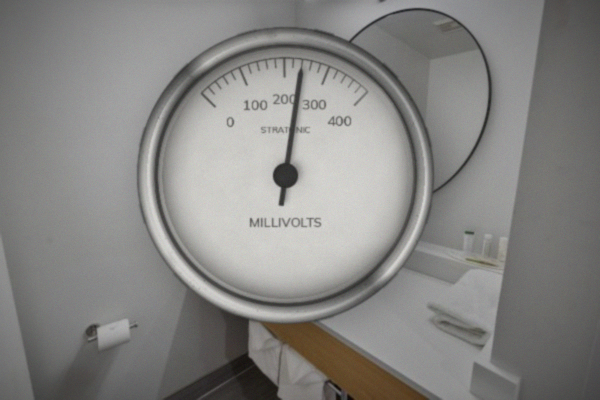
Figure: 240 mV
